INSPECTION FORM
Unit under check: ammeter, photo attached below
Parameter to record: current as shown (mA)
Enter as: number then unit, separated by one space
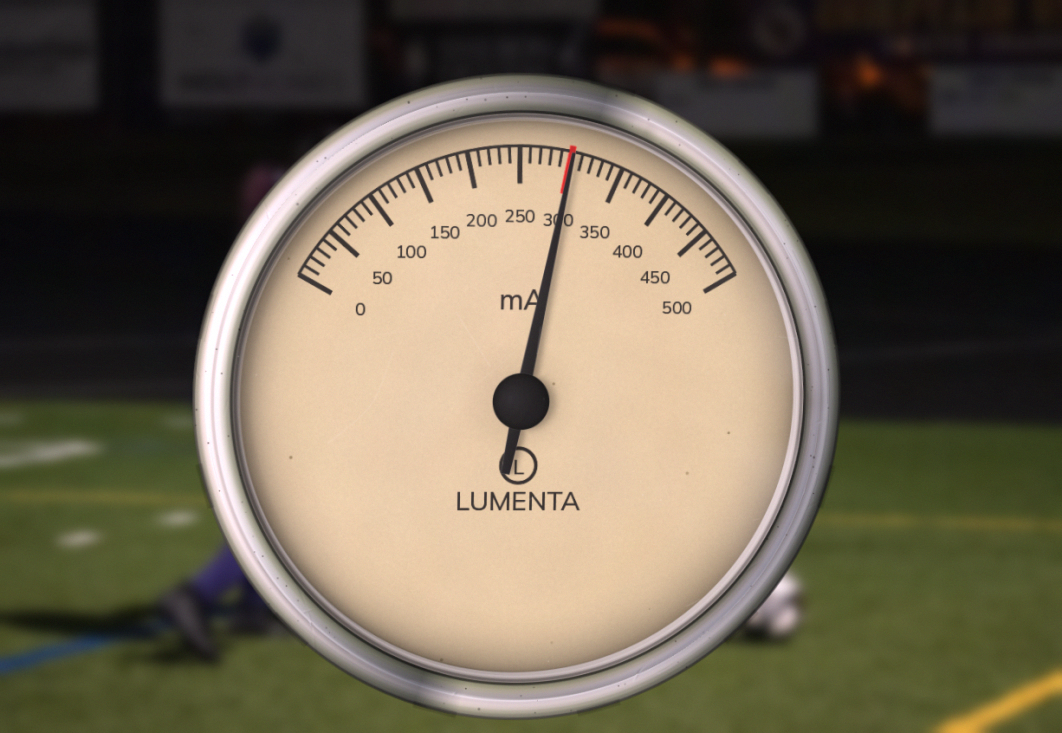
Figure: 300 mA
